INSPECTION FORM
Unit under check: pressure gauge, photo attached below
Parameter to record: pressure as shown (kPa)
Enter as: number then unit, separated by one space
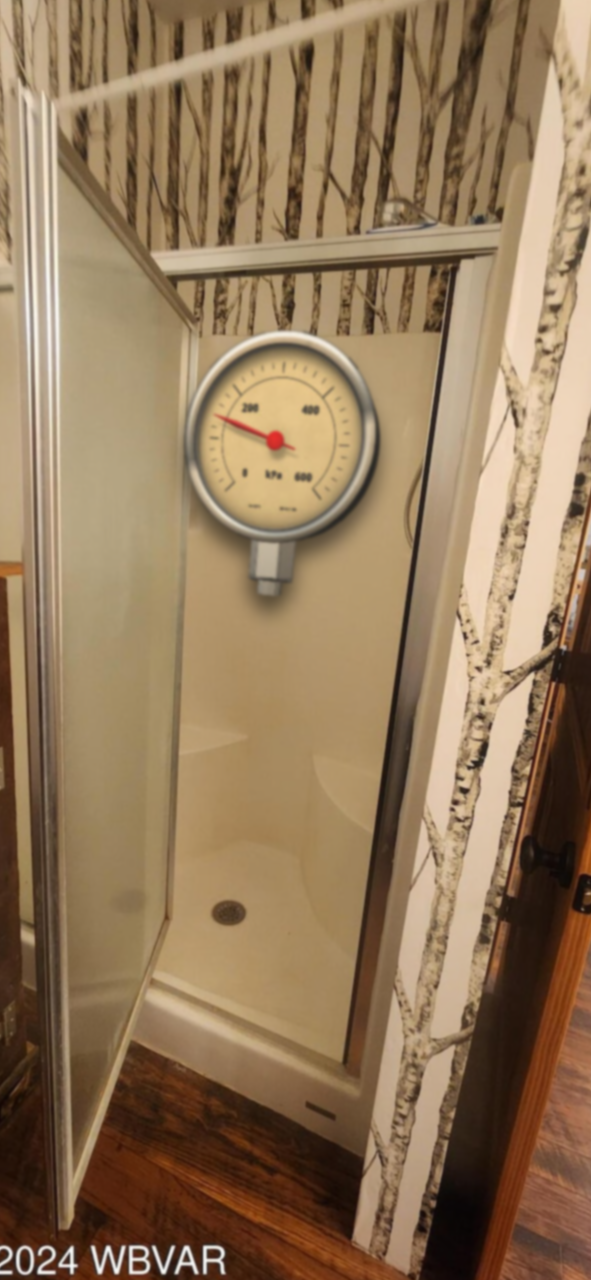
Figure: 140 kPa
